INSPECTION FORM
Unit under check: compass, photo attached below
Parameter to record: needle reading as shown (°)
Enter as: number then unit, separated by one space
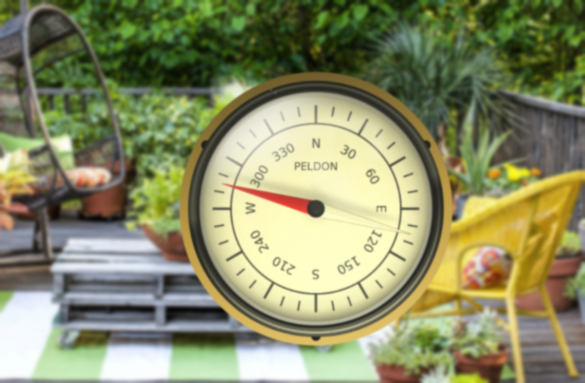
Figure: 285 °
